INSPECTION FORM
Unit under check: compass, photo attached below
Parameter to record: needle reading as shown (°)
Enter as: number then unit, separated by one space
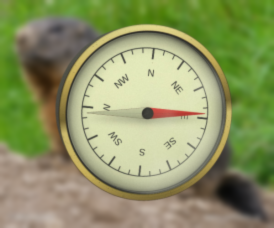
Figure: 85 °
